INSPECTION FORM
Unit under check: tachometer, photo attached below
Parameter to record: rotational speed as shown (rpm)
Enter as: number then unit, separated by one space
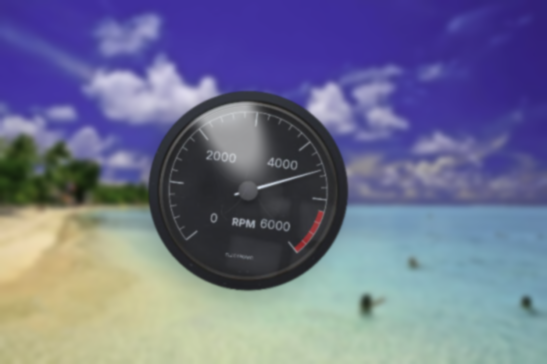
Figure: 4500 rpm
